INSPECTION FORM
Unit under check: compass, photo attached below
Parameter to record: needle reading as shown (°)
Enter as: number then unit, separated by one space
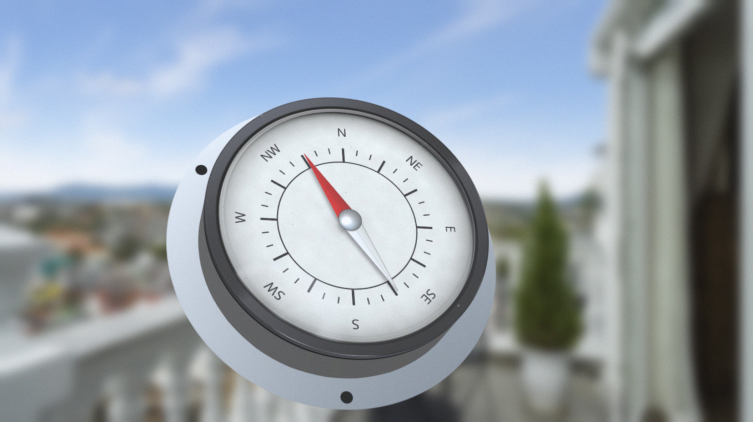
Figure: 330 °
